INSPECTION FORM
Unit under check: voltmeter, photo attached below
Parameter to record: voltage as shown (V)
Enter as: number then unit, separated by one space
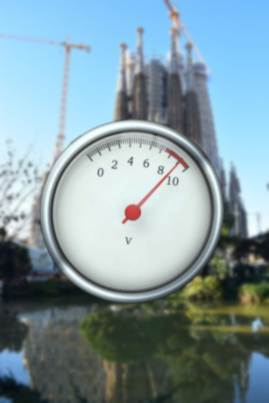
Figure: 9 V
